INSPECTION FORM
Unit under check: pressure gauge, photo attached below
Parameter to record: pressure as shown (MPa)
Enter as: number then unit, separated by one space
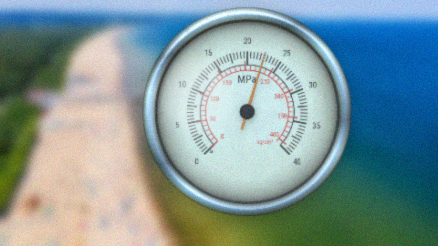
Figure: 22.5 MPa
